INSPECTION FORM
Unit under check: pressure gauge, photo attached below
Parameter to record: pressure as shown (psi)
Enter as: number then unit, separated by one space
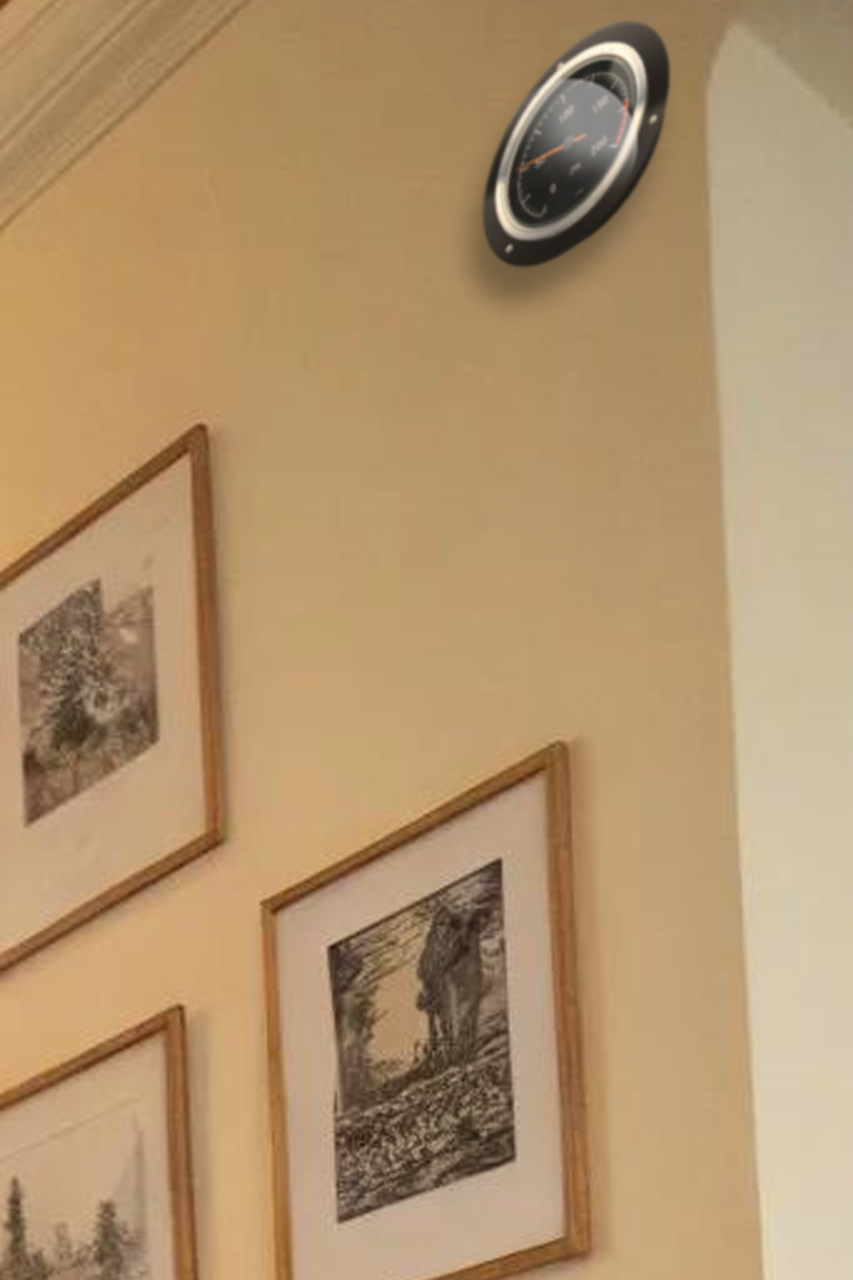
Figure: 50 psi
